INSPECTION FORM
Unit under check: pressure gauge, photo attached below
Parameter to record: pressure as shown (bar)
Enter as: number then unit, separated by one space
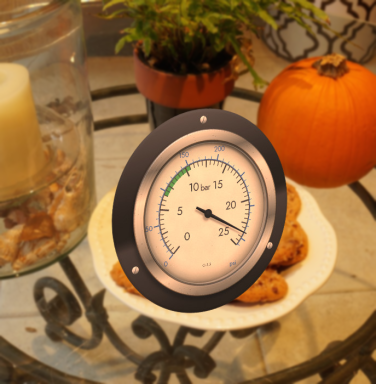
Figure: 23.5 bar
